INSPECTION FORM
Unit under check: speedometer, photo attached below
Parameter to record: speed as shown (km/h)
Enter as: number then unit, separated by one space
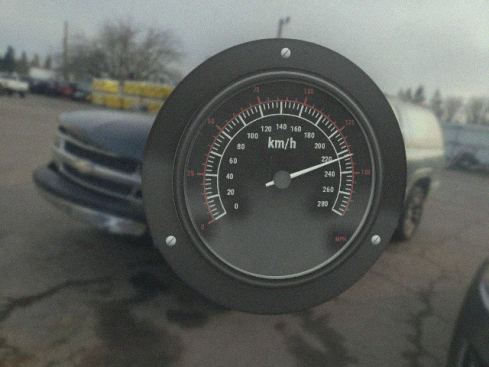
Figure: 224 km/h
